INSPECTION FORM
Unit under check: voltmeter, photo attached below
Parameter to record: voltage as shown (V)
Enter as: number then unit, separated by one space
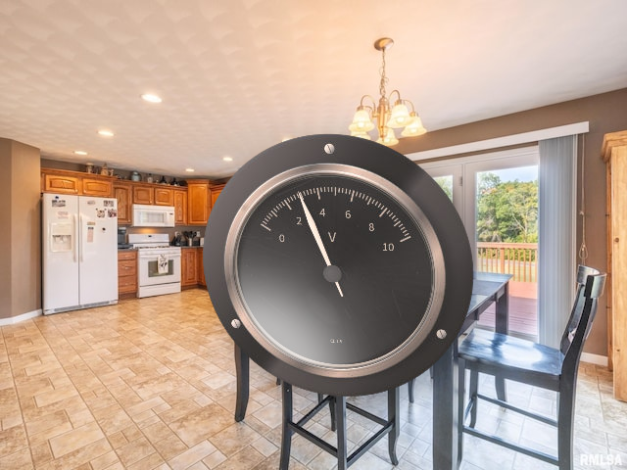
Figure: 3 V
